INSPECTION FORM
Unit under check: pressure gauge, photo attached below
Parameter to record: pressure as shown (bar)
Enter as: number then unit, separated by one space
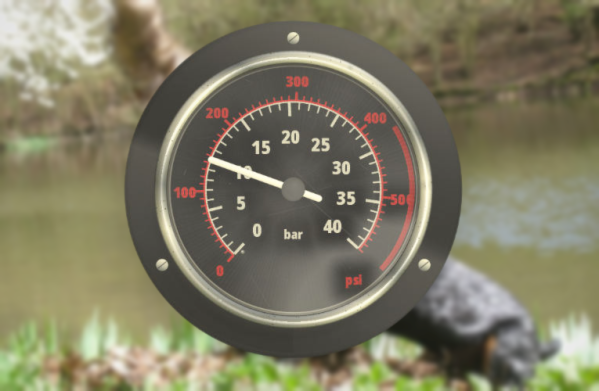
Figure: 10 bar
